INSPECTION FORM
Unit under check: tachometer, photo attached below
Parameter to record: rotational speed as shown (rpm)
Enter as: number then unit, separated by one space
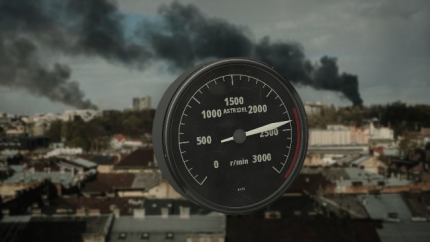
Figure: 2400 rpm
